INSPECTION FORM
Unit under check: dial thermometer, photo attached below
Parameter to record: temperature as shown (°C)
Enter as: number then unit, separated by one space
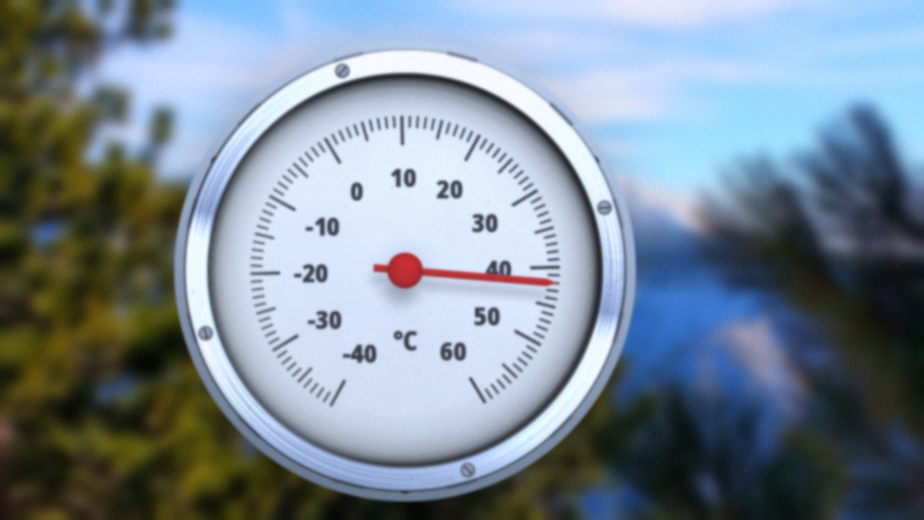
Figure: 42 °C
